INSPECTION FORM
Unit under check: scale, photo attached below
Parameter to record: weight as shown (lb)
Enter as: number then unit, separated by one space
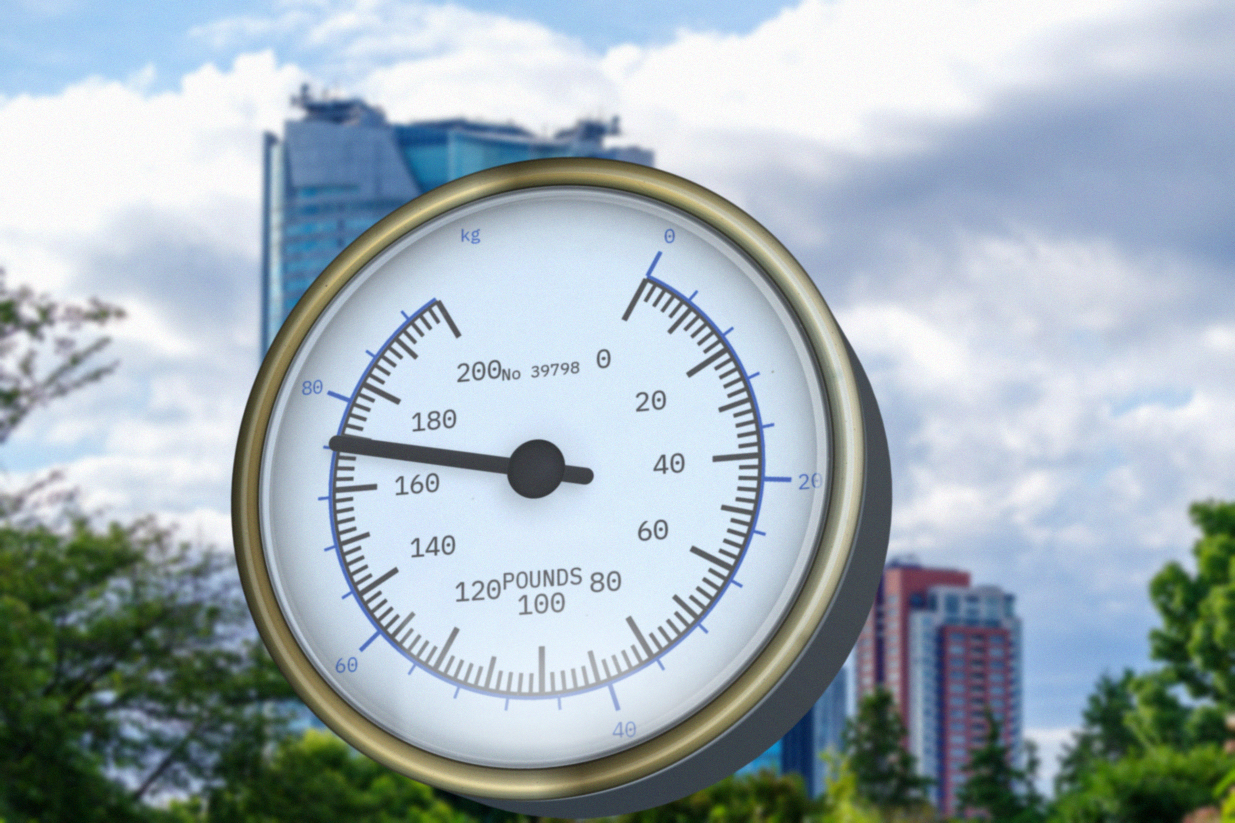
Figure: 168 lb
